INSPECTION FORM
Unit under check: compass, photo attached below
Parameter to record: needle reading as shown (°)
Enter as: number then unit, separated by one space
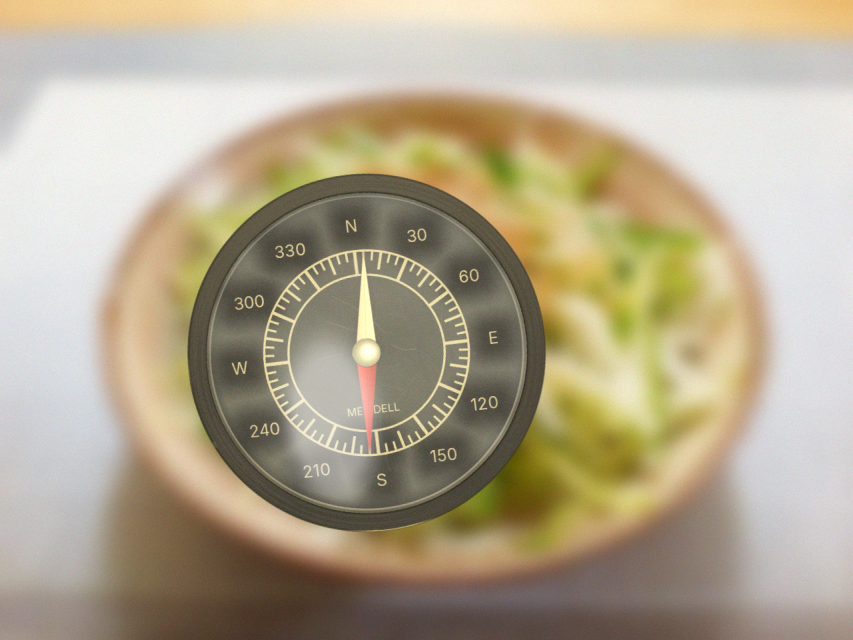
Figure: 185 °
